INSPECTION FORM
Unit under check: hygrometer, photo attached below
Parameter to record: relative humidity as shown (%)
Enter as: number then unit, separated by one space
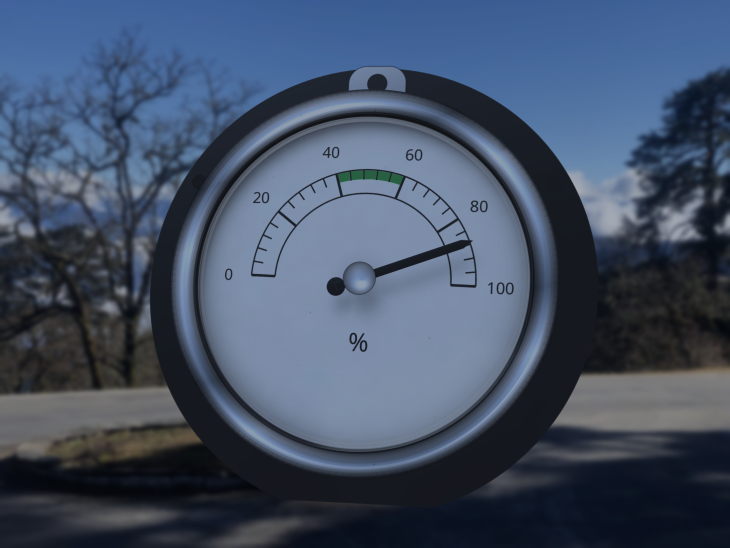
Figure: 88 %
